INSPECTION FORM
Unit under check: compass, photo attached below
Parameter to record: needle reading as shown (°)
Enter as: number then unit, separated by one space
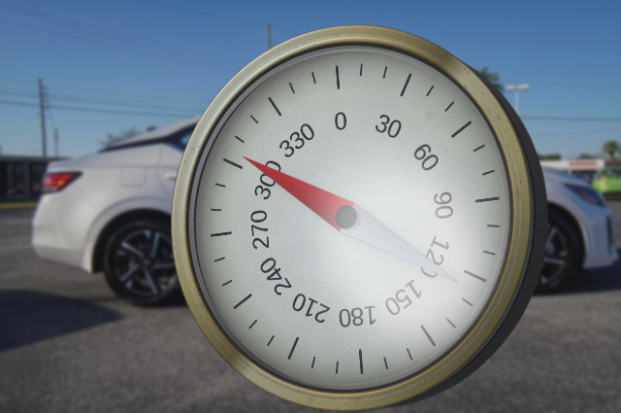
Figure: 305 °
